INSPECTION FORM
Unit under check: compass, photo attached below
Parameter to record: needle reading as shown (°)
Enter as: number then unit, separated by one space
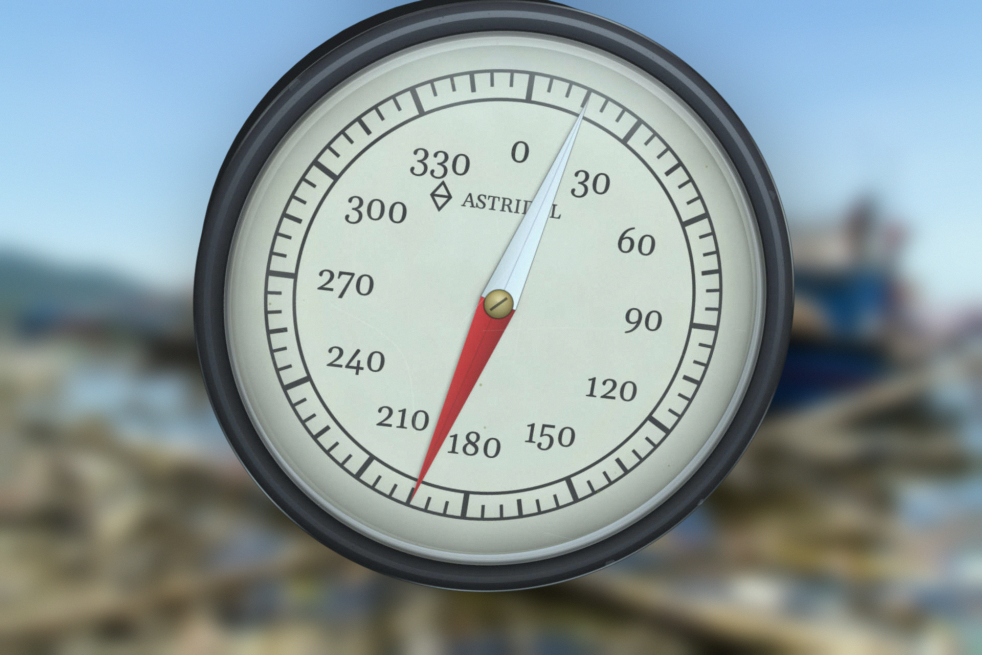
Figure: 195 °
